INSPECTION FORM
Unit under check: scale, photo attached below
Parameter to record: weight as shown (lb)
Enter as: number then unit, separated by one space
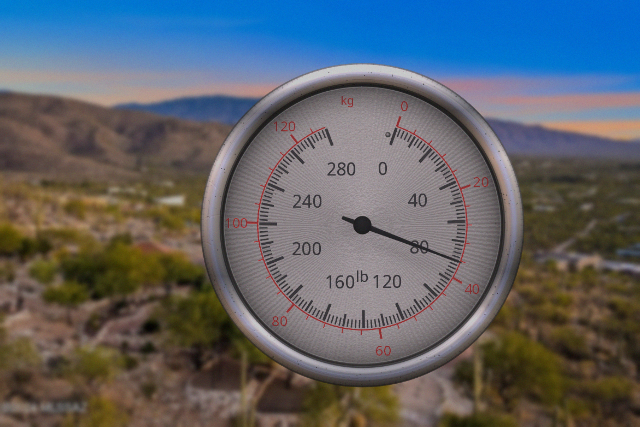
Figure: 80 lb
